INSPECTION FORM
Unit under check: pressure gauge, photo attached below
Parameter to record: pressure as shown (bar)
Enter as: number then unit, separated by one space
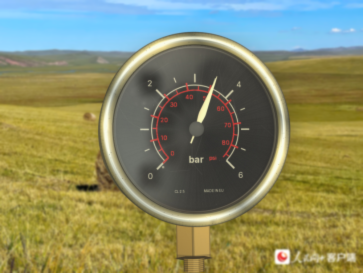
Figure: 3.5 bar
